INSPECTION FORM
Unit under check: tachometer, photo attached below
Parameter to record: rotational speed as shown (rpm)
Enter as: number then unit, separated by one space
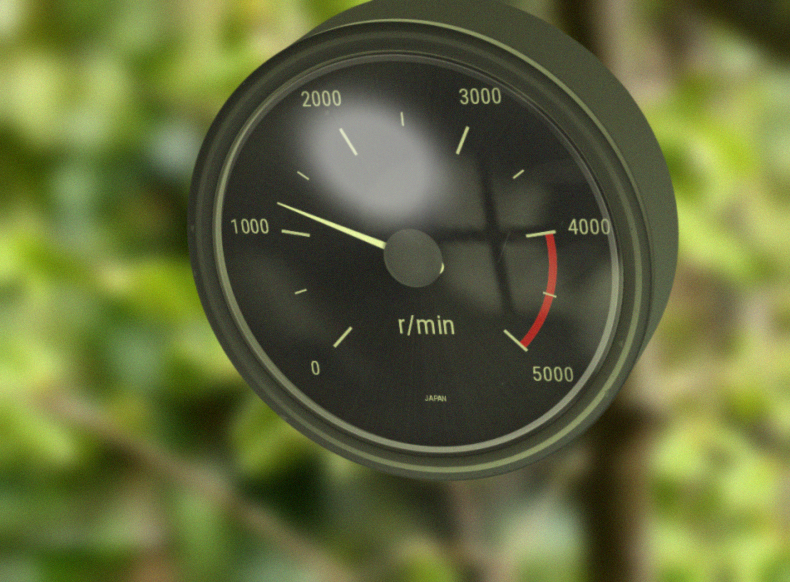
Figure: 1250 rpm
